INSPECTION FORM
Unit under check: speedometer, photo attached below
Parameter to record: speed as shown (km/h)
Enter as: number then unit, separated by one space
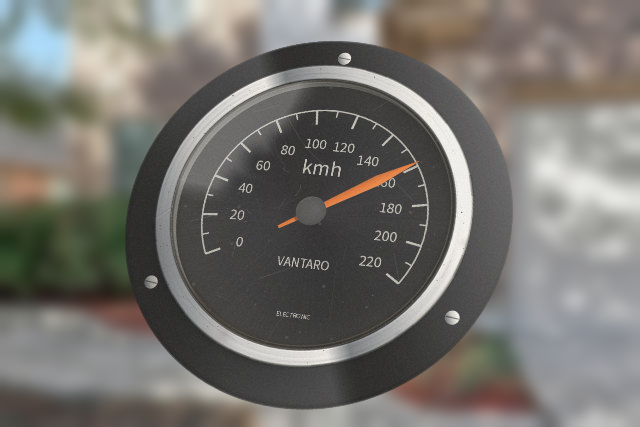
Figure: 160 km/h
